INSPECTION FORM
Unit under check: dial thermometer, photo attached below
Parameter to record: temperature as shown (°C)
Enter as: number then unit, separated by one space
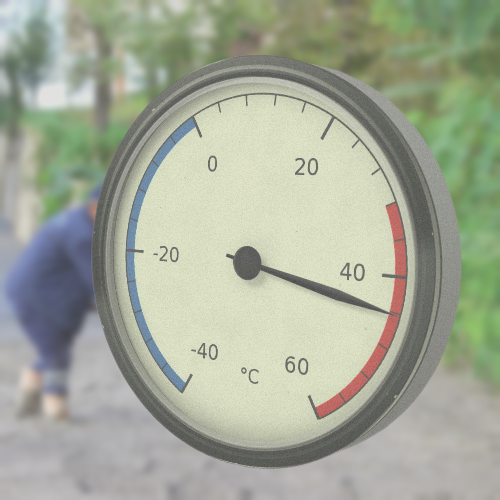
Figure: 44 °C
